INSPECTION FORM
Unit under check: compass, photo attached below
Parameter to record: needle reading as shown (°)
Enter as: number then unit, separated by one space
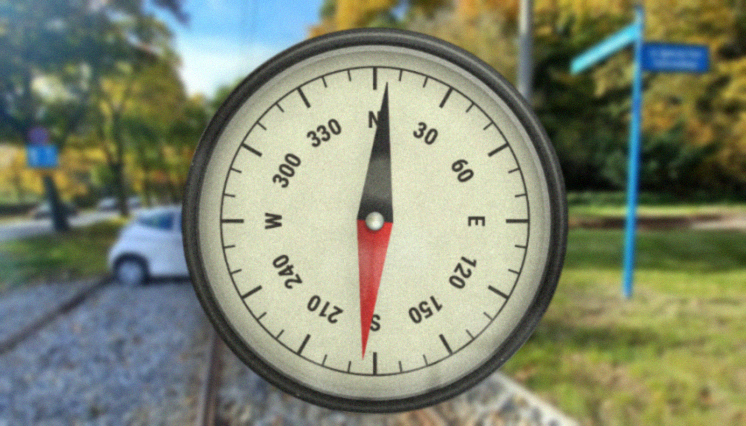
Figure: 185 °
